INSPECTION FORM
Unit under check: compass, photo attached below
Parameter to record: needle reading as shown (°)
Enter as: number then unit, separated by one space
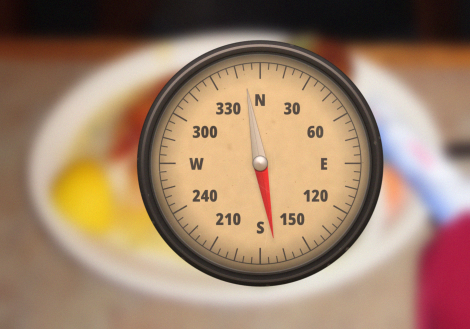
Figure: 170 °
